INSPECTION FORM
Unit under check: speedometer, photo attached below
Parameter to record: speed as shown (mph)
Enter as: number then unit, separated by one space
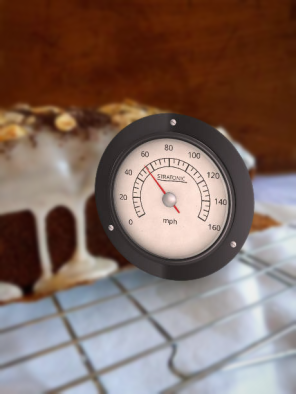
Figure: 55 mph
